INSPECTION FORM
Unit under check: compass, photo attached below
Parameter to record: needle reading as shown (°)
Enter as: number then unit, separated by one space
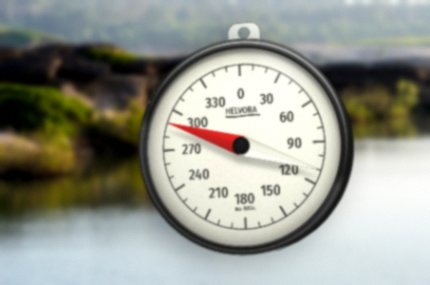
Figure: 290 °
